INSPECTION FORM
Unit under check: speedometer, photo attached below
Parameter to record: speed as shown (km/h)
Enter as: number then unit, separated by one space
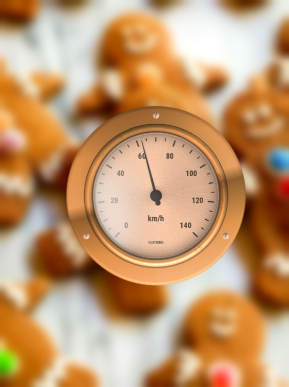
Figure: 62.5 km/h
